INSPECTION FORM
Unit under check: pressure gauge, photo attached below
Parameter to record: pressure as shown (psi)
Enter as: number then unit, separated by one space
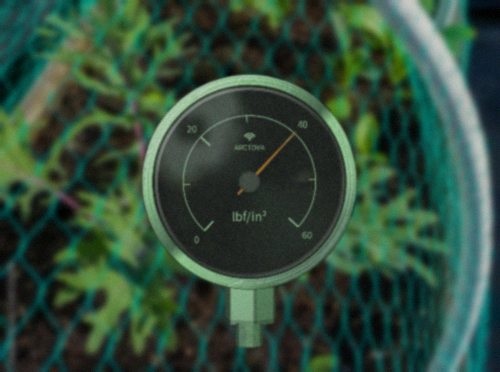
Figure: 40 psi
